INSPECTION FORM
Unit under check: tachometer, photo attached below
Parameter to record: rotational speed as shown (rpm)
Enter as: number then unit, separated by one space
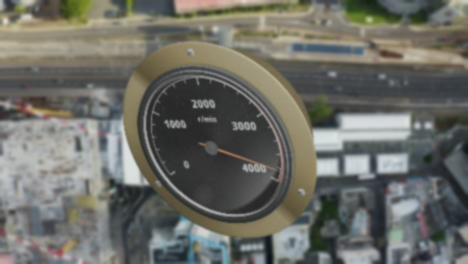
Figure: 3800 rpm
